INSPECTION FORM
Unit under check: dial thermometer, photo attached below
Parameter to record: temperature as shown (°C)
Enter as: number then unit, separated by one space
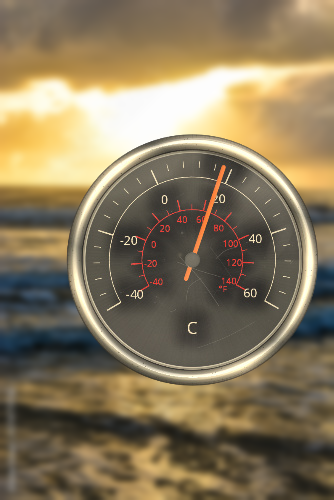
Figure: 18 °C
